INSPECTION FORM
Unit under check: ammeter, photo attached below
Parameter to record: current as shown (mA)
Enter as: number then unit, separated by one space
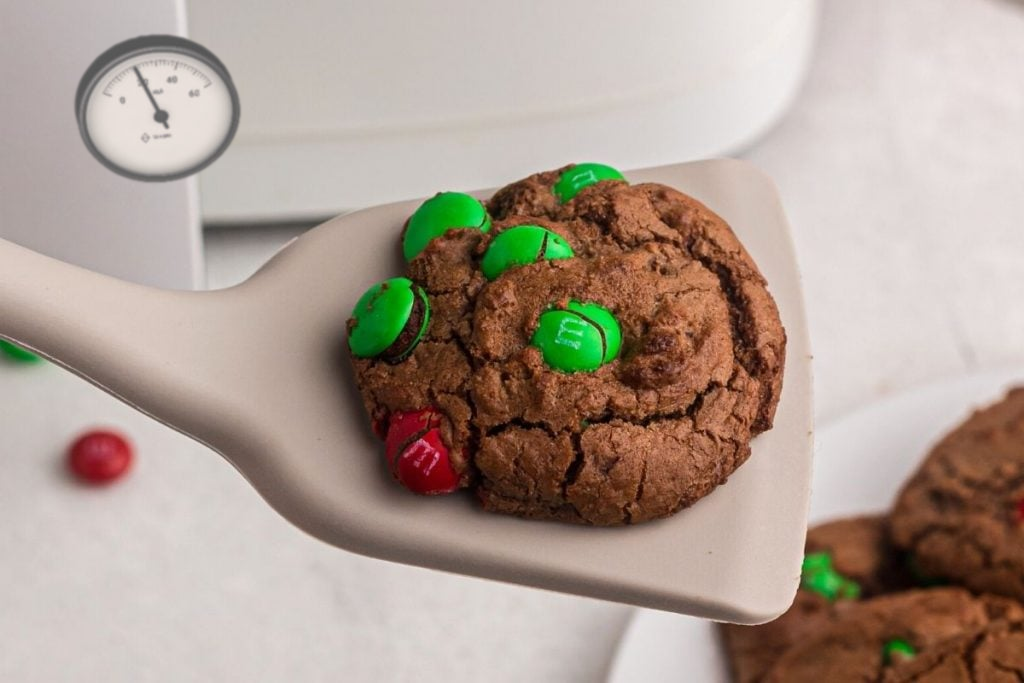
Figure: 20 mA
